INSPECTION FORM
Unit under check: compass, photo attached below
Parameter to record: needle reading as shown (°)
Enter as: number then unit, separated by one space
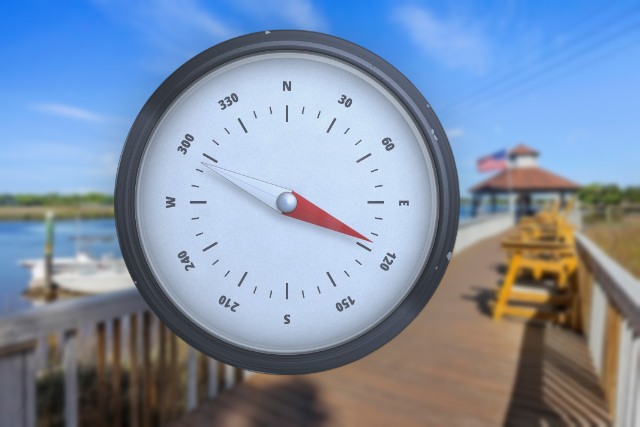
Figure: 115 °
